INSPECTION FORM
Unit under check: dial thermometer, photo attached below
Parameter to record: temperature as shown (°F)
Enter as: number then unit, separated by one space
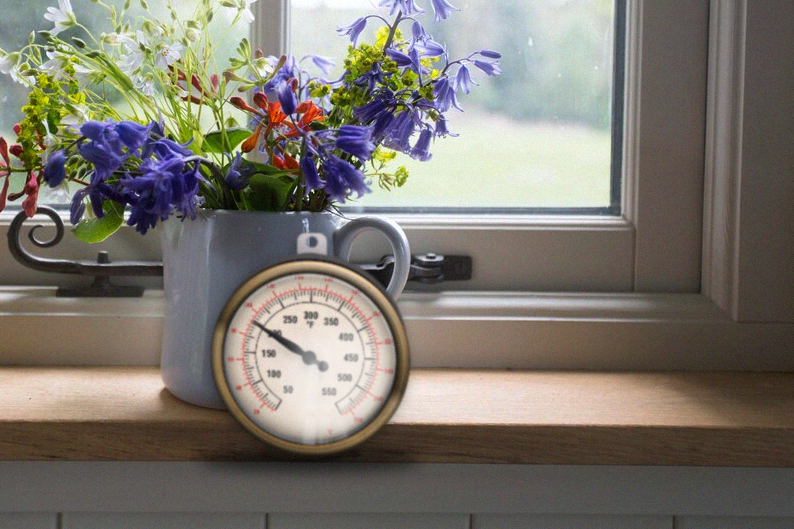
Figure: 200 °F
